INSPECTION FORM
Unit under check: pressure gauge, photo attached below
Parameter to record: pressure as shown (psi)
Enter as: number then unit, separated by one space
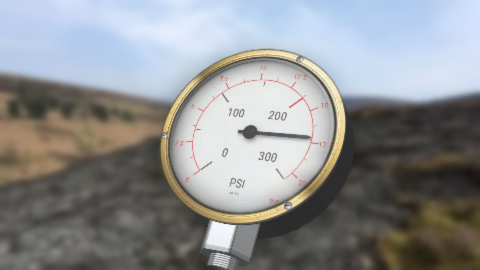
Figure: 250 psi
